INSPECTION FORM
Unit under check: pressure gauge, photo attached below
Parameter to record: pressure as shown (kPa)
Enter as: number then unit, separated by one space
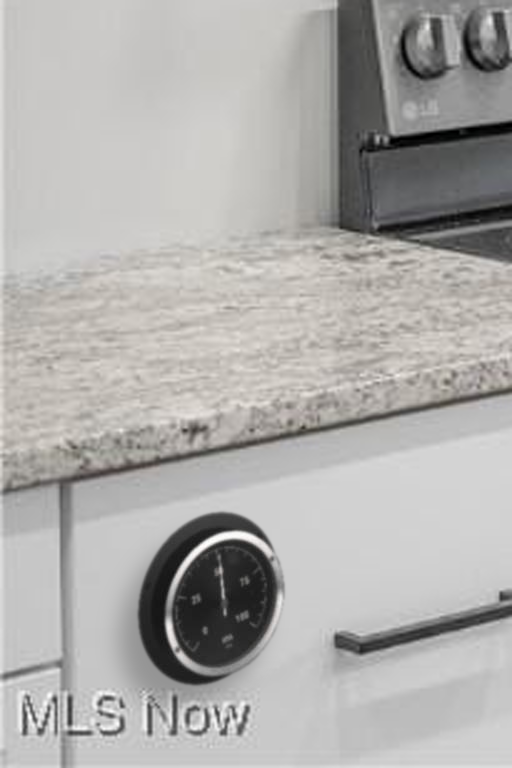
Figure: 50 kPa
